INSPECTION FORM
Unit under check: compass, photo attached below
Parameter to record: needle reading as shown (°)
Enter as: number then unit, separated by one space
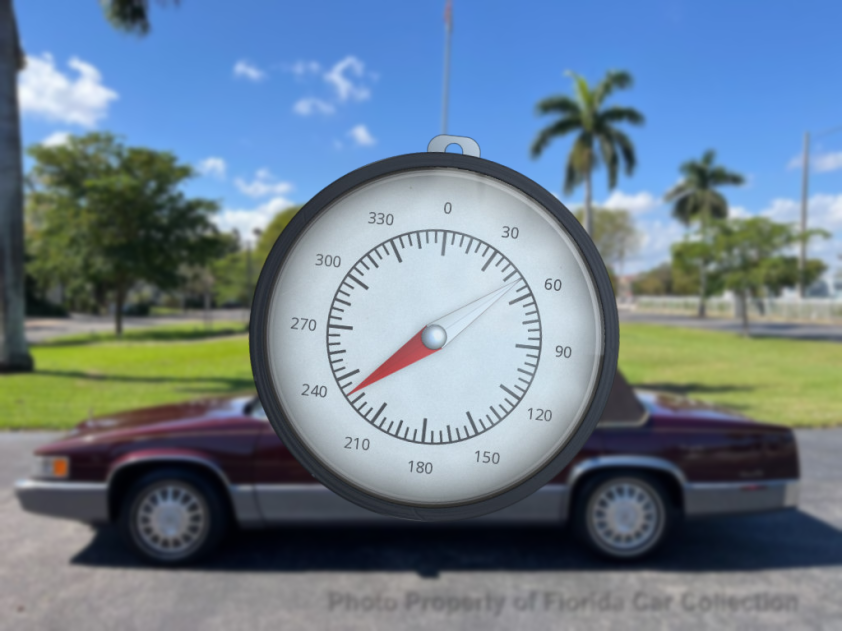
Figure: 230 °
